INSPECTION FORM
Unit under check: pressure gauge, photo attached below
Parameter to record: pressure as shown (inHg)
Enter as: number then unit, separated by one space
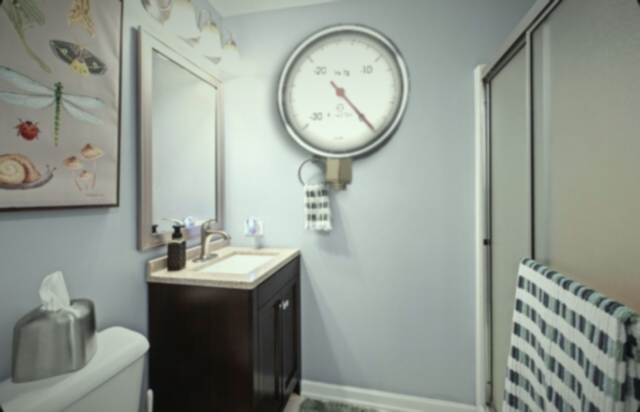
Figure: 0 inHg
